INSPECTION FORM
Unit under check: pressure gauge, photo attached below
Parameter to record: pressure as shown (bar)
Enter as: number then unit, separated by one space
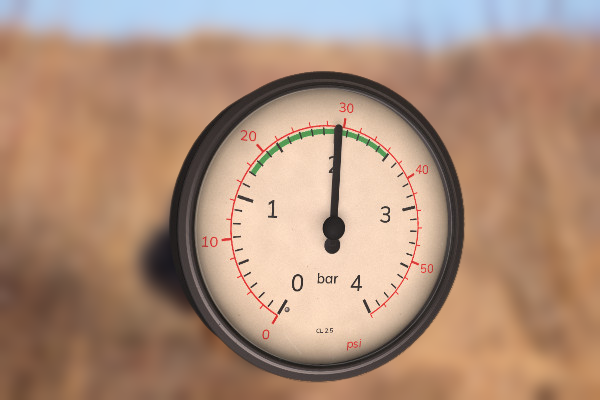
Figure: 2 bar
